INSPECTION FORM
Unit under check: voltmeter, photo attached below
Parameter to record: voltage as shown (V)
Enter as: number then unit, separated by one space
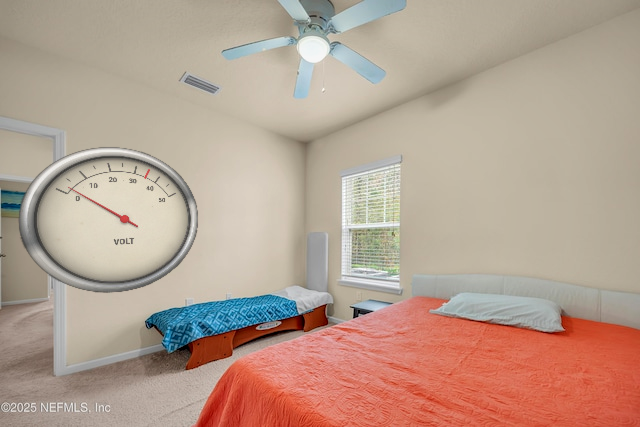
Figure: 2.5 V
